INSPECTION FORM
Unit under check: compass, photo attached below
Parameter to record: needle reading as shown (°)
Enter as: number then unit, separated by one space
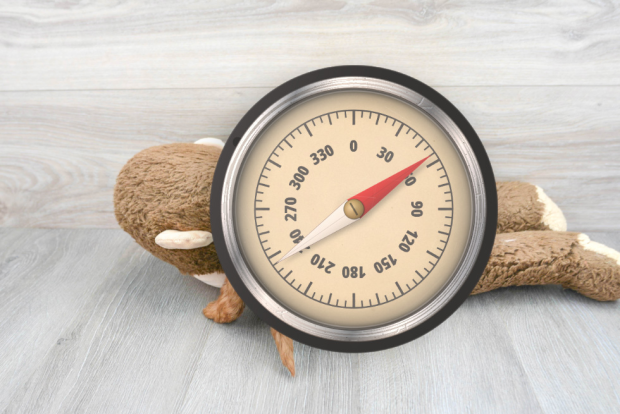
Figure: 55 °
